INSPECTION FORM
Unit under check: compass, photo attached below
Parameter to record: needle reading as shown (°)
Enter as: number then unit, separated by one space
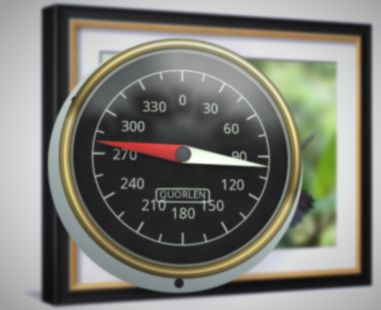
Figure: 277.5 °
